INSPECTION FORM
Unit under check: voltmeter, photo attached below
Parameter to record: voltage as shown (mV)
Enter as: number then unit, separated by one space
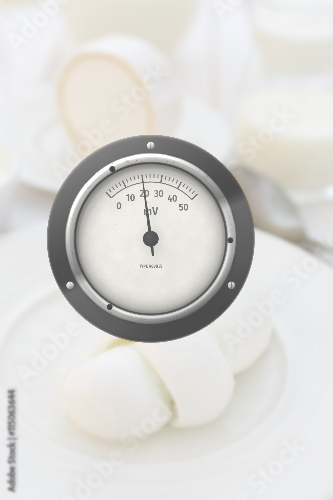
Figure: 20 mV
